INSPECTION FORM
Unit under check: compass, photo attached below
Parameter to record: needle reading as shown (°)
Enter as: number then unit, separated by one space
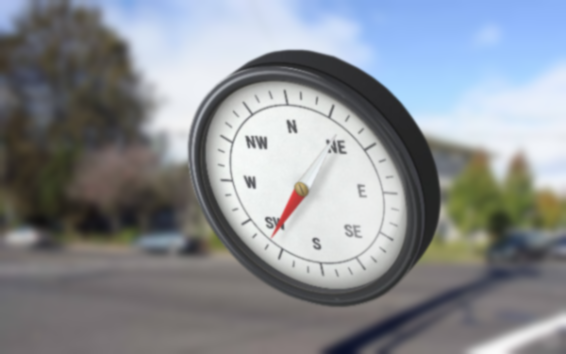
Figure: 220 °
